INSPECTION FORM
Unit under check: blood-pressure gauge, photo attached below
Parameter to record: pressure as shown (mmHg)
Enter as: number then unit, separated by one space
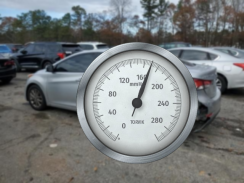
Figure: 170 mmHg
